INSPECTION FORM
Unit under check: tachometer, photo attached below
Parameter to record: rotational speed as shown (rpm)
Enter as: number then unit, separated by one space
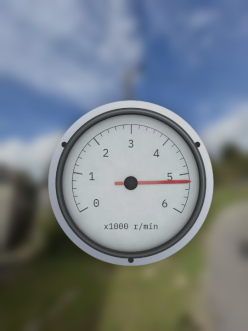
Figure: 5200 rpm
